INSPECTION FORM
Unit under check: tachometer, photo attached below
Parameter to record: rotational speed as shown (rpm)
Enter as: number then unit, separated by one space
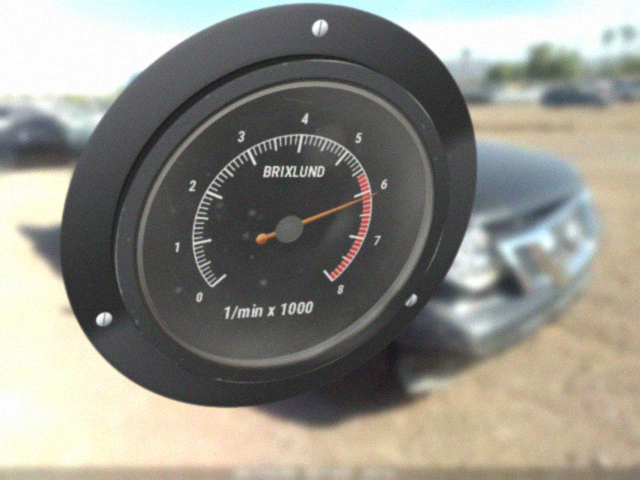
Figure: 6000 rpm
